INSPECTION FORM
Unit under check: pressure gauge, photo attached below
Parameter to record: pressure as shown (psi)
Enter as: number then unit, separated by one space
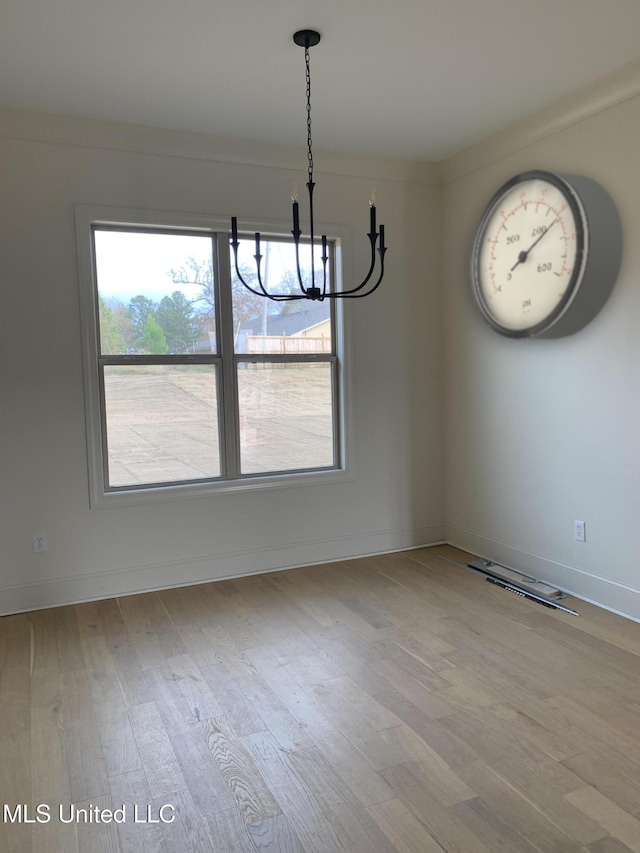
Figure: 450 psi
